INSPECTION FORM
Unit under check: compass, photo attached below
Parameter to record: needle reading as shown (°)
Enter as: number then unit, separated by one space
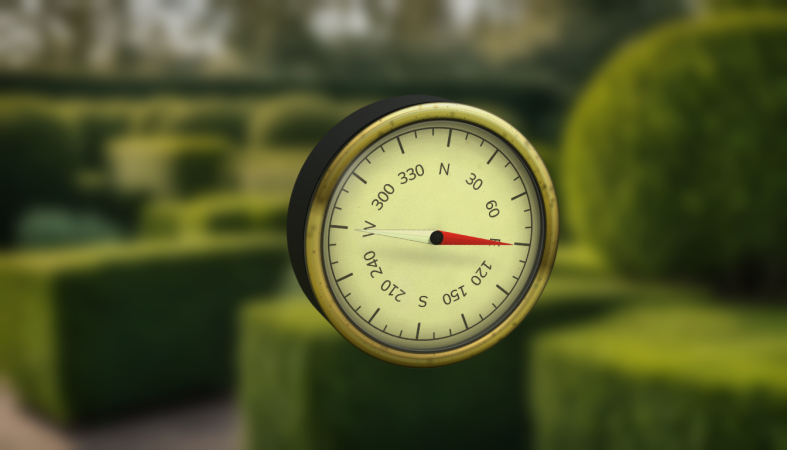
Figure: 90 °
